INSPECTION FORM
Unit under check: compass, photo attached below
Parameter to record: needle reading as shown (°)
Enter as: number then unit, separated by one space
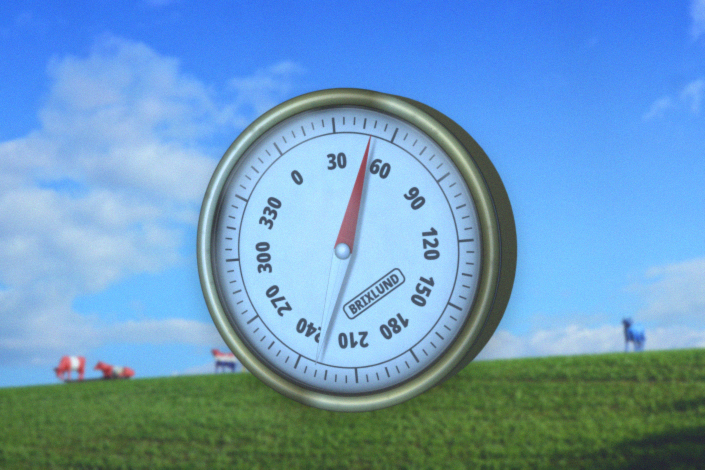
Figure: 50 °
